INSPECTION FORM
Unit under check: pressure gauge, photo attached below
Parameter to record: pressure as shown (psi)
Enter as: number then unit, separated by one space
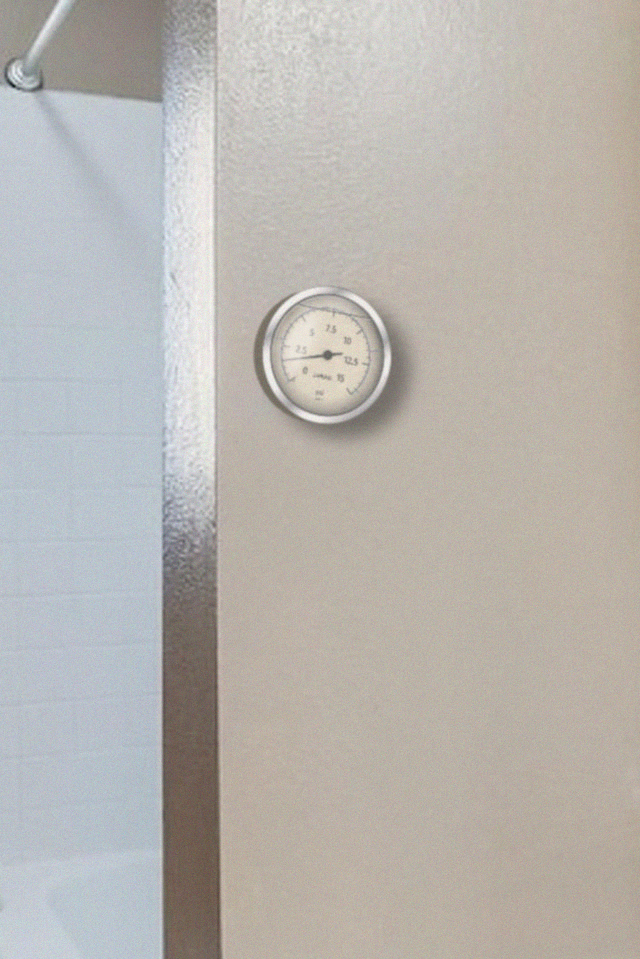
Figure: 1.5 psi
